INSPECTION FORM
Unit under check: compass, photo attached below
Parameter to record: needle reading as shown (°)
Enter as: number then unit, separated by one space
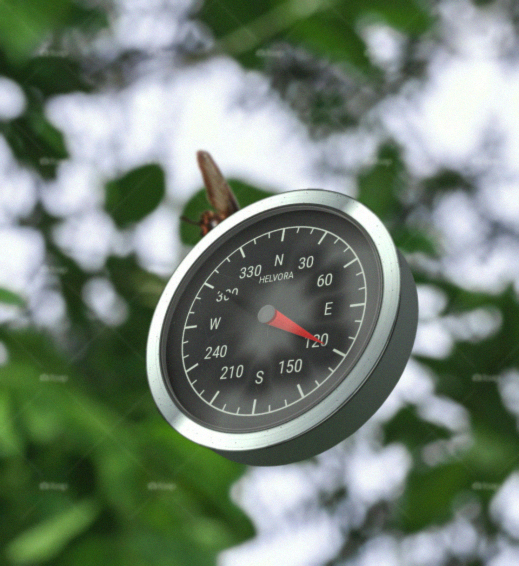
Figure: 120 °
